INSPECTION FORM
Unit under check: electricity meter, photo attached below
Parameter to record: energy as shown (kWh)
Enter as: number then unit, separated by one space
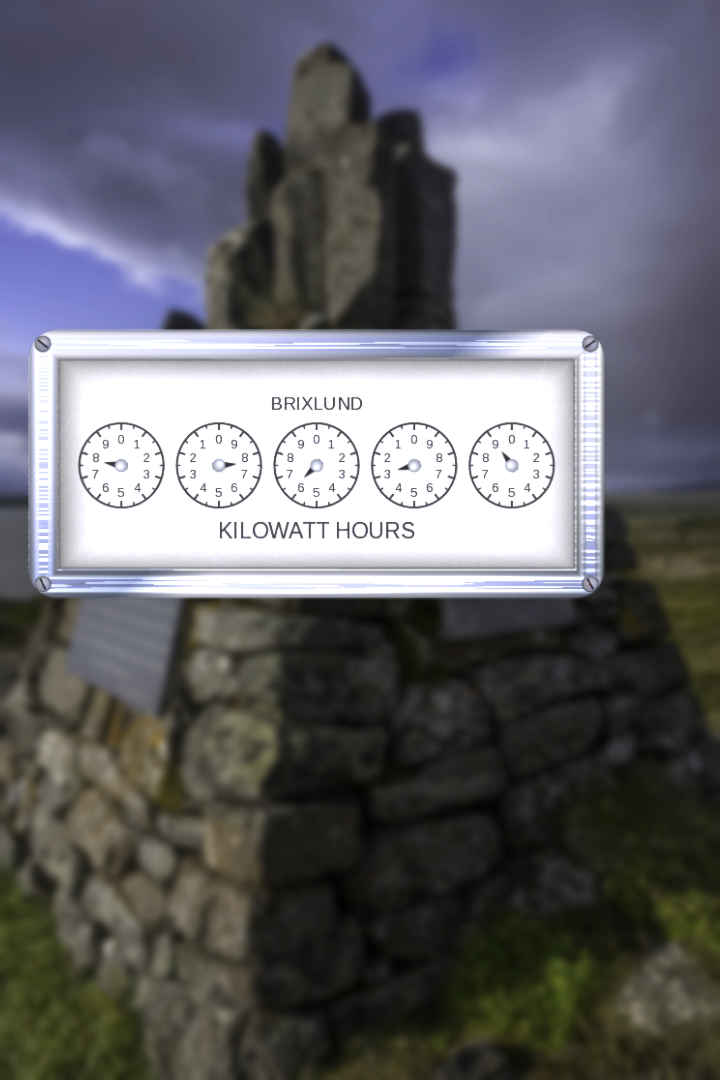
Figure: 77629 kWh
